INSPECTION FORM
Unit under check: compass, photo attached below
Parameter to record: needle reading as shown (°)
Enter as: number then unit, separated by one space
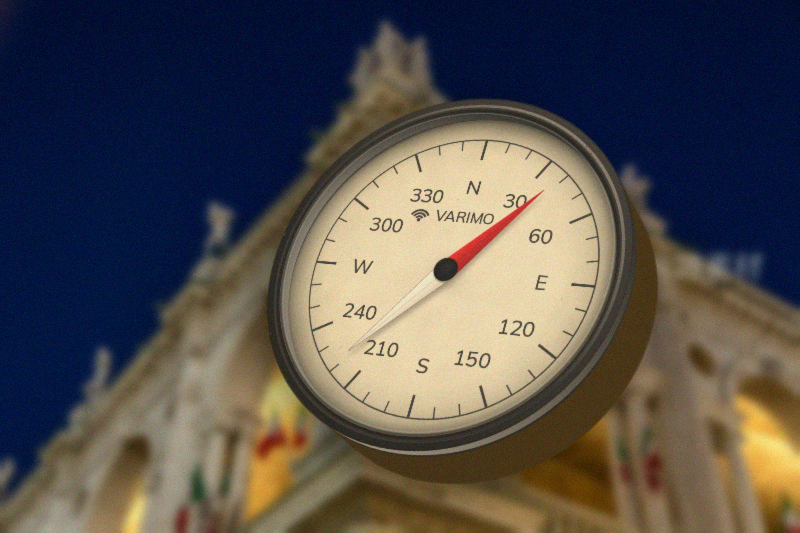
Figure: 40 °
